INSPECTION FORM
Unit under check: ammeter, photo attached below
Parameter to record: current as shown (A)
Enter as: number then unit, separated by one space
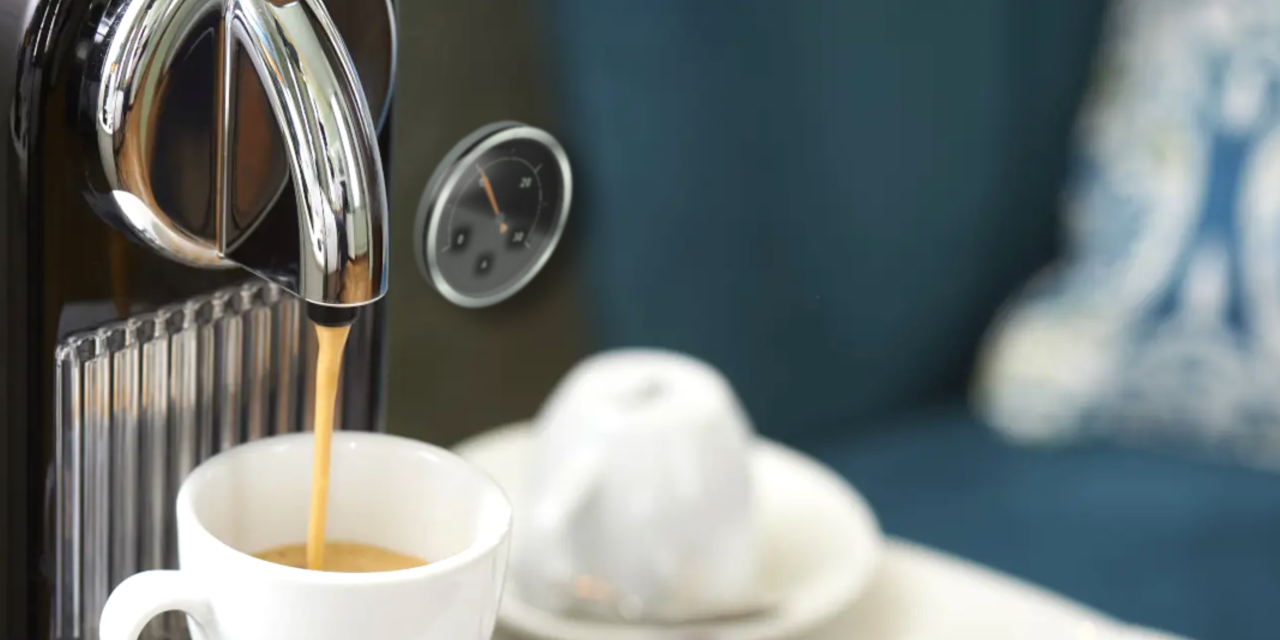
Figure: 10 A
